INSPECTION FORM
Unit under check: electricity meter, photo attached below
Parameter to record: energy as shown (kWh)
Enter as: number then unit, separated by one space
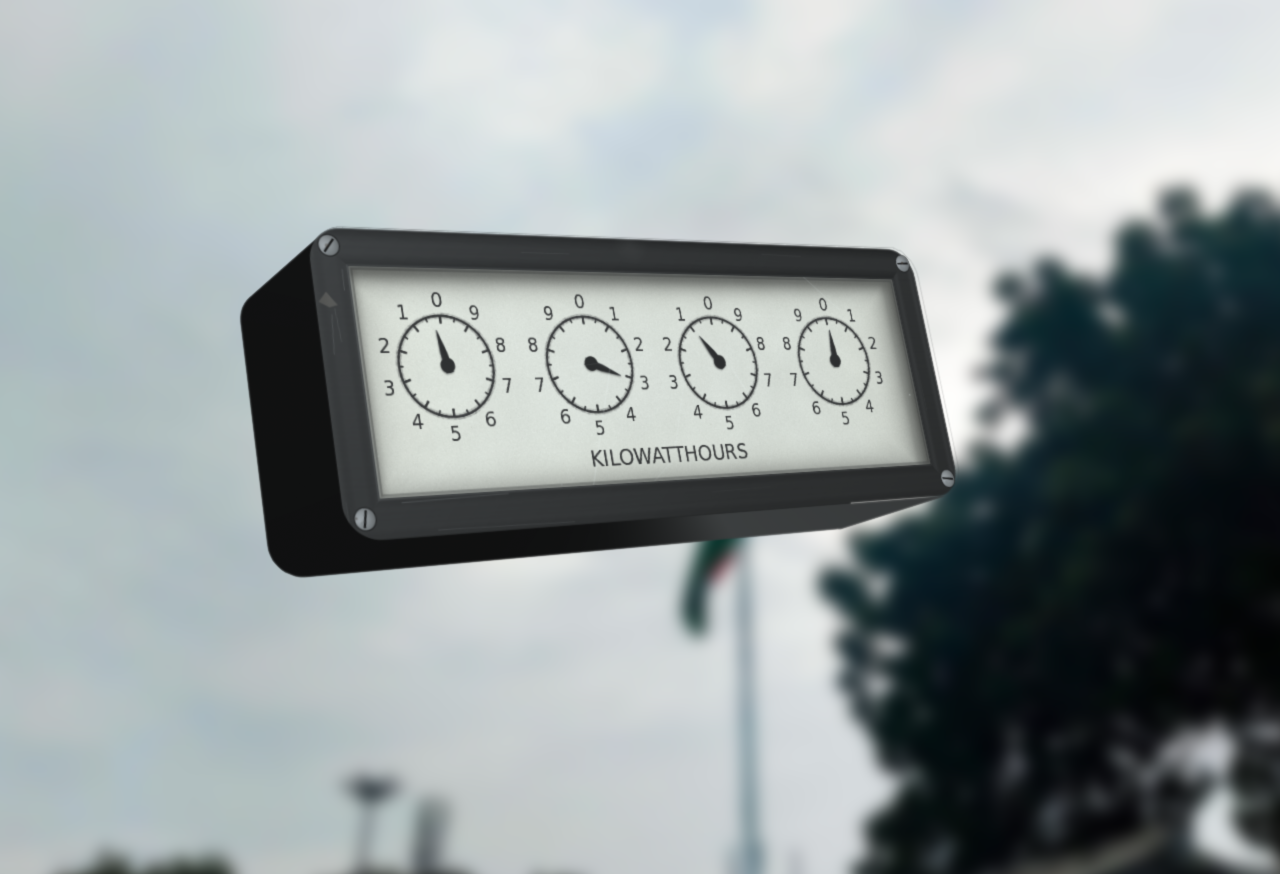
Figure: 310 kWh
